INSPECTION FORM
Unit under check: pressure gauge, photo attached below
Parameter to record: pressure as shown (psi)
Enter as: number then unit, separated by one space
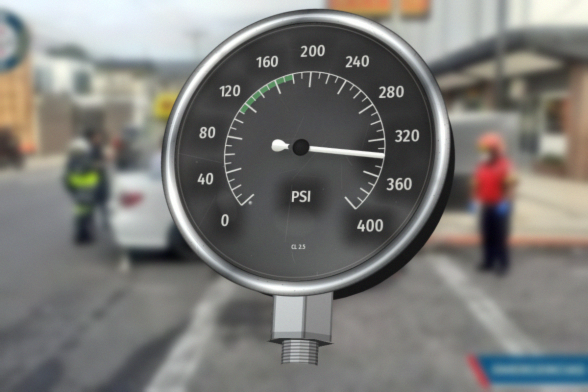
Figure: 340 psi
